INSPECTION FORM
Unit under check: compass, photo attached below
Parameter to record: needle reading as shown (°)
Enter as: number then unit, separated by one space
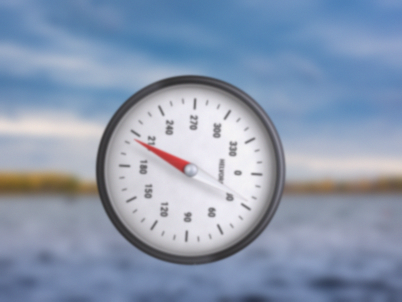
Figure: 205 °
